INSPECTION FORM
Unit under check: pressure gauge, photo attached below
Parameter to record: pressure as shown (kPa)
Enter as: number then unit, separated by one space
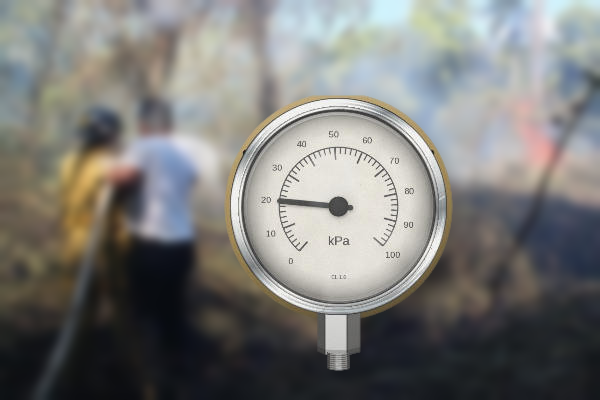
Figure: 20 kPa
